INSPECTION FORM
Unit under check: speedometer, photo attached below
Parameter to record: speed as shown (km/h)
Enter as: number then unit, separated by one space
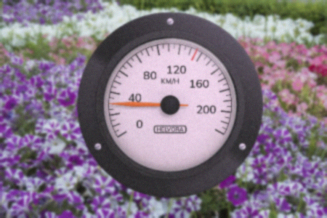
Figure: 30 km/h
